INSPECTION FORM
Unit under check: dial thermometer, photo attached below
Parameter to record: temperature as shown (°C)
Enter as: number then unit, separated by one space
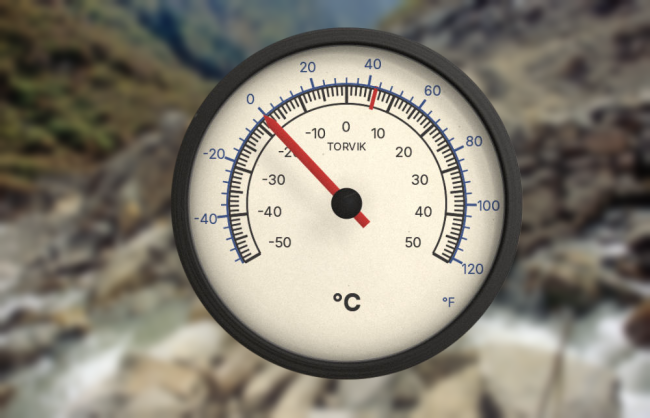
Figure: -18 °C
